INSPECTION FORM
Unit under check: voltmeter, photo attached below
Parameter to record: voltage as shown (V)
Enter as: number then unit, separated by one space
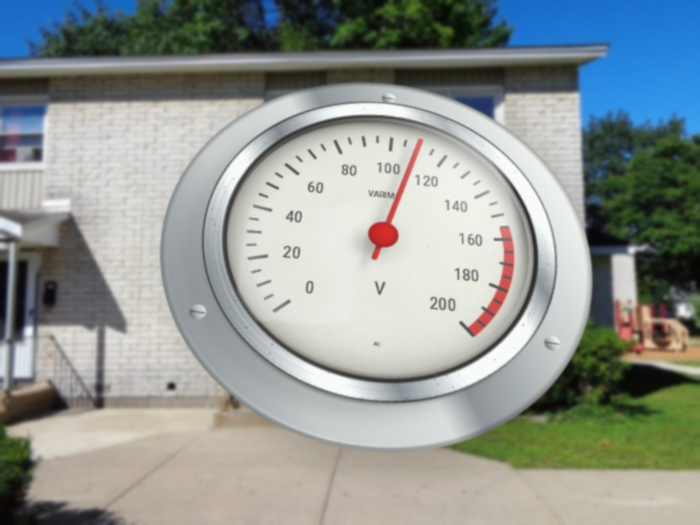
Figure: 110 V
